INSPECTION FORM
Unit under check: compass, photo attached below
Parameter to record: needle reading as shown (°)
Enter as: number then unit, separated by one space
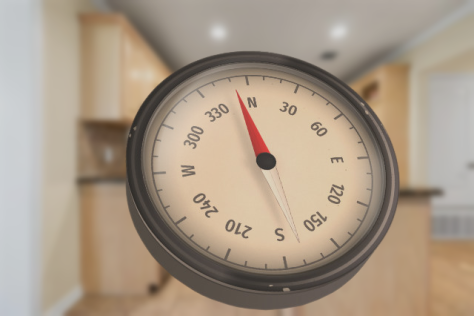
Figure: 350 °
